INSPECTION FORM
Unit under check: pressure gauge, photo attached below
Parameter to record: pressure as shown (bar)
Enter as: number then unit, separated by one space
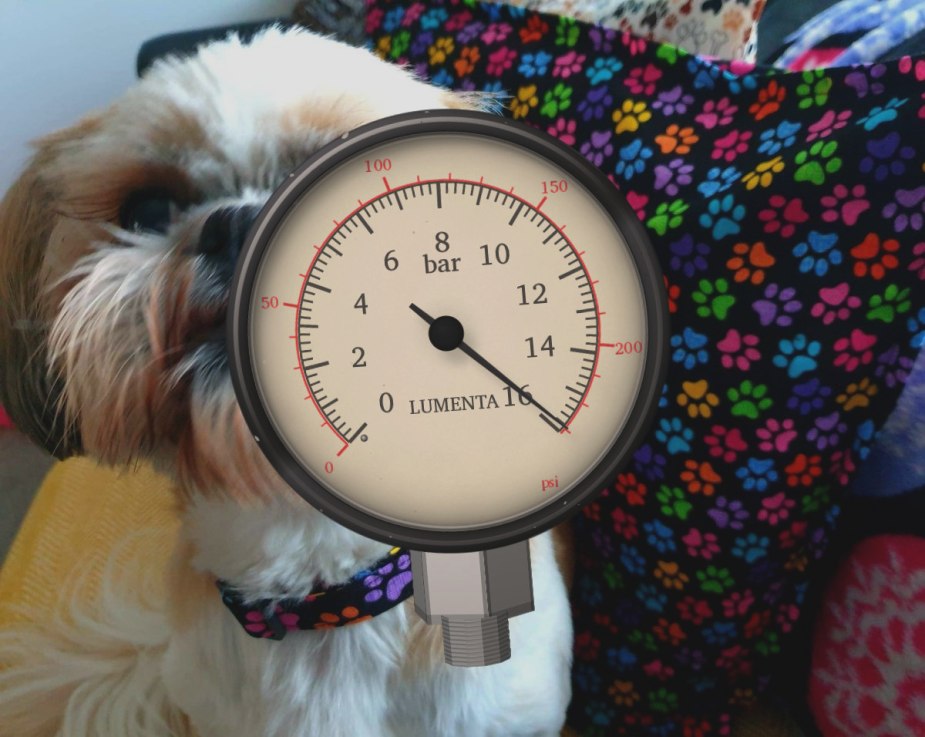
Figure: 15.8 bar
